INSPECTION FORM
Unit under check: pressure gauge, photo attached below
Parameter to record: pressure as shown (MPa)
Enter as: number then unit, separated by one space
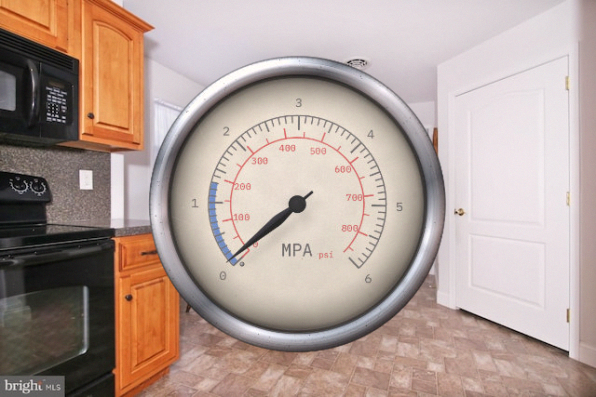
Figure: 0.1 MPa
